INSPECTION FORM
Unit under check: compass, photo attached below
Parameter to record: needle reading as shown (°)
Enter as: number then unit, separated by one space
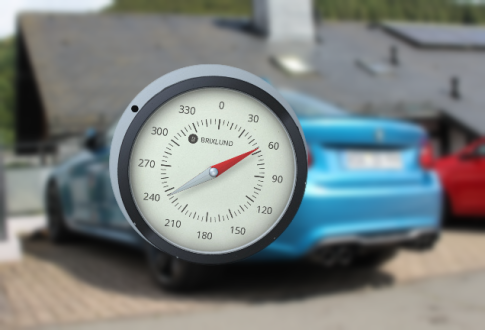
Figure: 55 °
